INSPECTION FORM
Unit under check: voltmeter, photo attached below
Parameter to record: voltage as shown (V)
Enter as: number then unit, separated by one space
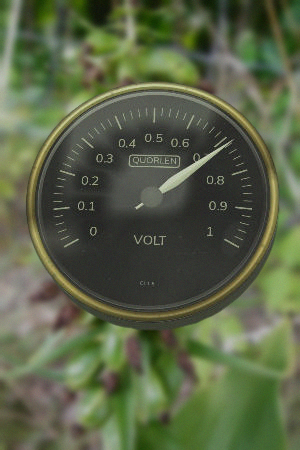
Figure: 0.72 V
